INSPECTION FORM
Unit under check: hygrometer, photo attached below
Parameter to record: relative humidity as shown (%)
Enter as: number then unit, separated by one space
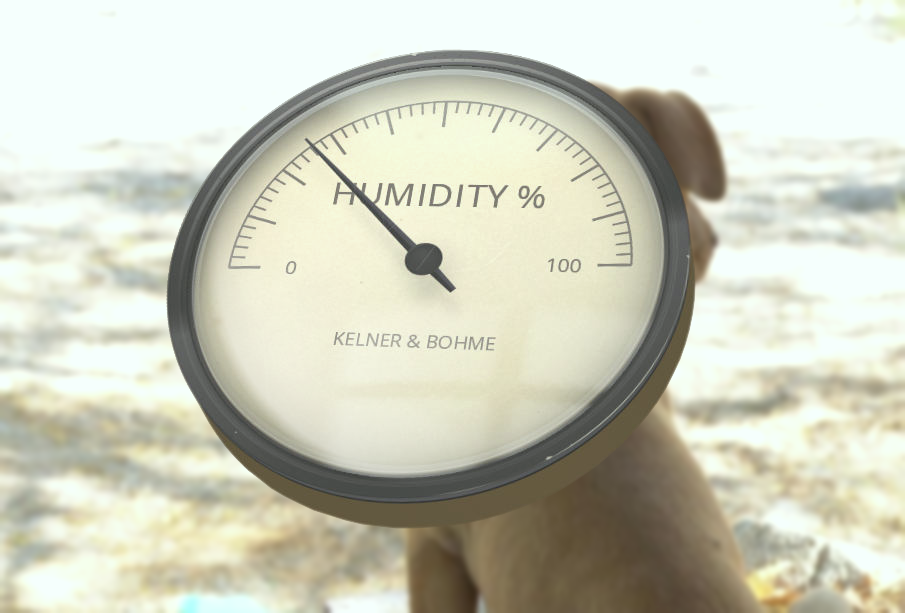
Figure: 26 %
